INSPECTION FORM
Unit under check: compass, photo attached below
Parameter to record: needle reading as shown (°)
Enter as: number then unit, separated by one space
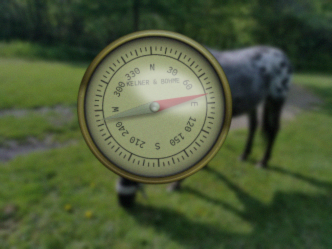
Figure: 80 °
